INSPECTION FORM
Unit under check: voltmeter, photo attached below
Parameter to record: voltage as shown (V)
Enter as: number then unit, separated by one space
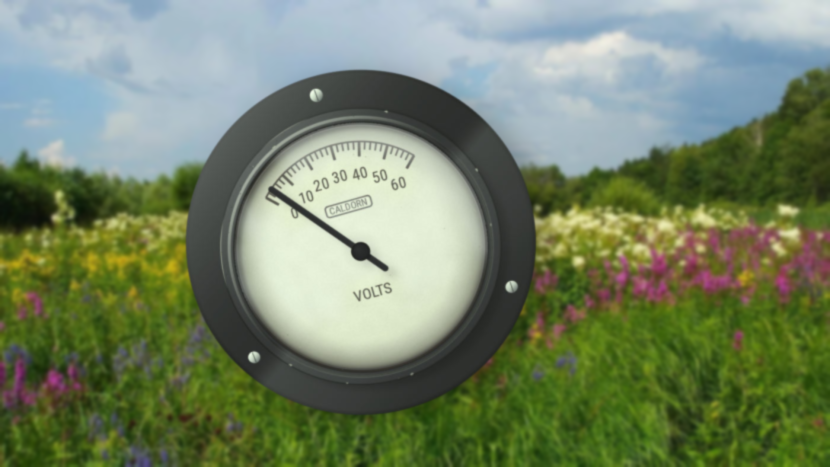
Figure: 4 V
